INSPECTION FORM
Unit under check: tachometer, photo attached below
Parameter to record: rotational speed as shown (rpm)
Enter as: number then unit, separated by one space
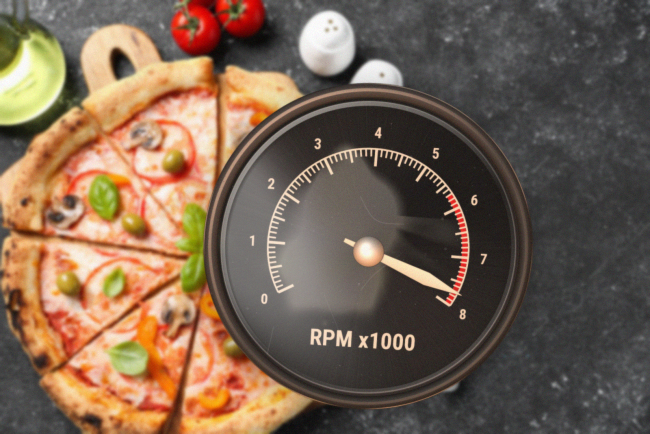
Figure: 7700 rpm
